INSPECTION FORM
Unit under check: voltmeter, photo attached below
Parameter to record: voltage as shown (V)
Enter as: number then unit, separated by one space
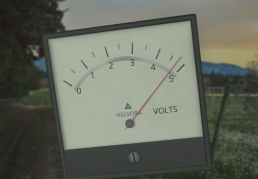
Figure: 4.75 V
